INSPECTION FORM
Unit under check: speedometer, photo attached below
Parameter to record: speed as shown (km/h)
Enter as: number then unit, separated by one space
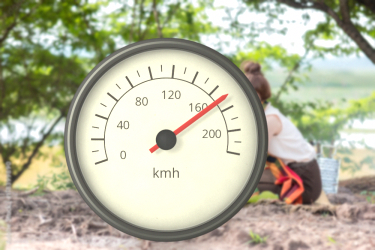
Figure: 170 km/h
